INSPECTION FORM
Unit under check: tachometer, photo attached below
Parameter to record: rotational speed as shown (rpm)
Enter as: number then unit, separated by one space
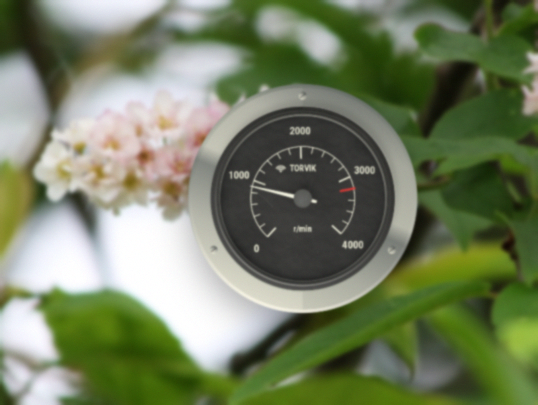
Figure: 900 rpm
